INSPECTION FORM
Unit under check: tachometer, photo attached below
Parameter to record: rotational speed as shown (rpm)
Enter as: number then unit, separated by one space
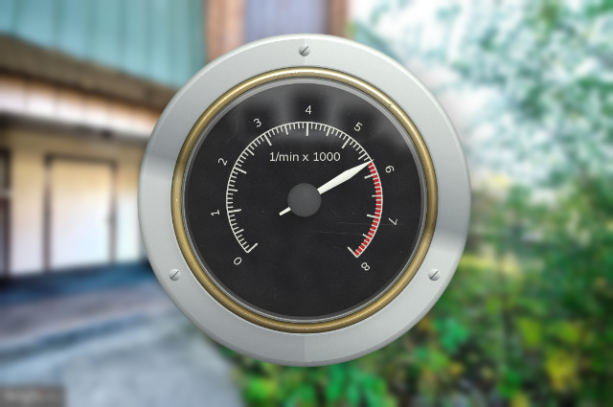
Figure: 5700 rpm
